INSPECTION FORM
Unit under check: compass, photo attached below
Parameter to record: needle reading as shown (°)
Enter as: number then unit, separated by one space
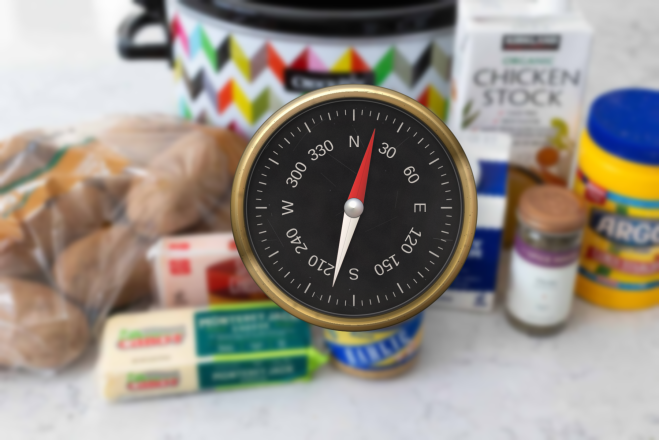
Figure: 15 °
